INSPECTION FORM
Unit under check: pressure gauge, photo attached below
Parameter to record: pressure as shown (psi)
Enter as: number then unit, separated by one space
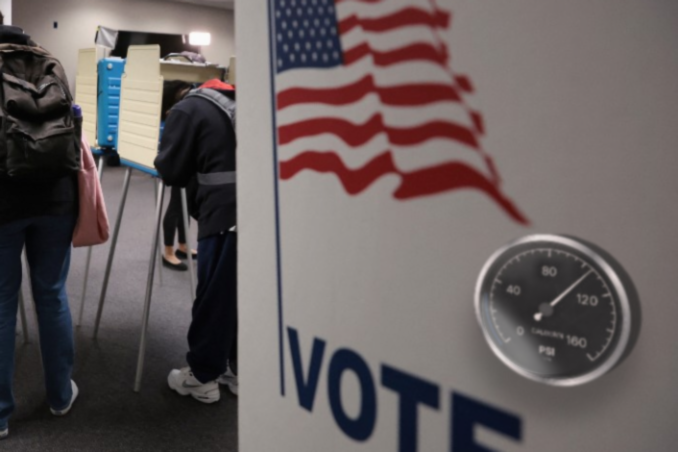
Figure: 105 psi
